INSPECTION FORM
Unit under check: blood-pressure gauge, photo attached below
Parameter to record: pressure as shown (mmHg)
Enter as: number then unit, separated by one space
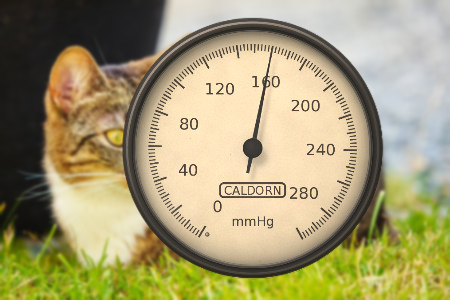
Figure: 160 mmHg
